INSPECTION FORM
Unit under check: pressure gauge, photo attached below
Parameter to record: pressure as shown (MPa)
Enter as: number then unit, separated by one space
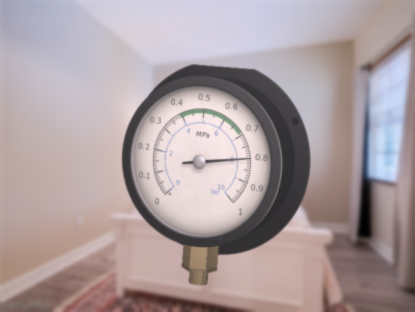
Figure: 0.8 MPa
